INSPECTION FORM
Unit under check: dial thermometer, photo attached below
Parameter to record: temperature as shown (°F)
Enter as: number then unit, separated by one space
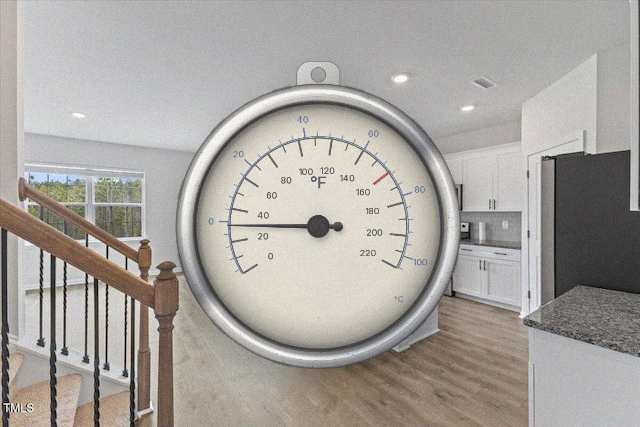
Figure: 30 °F
